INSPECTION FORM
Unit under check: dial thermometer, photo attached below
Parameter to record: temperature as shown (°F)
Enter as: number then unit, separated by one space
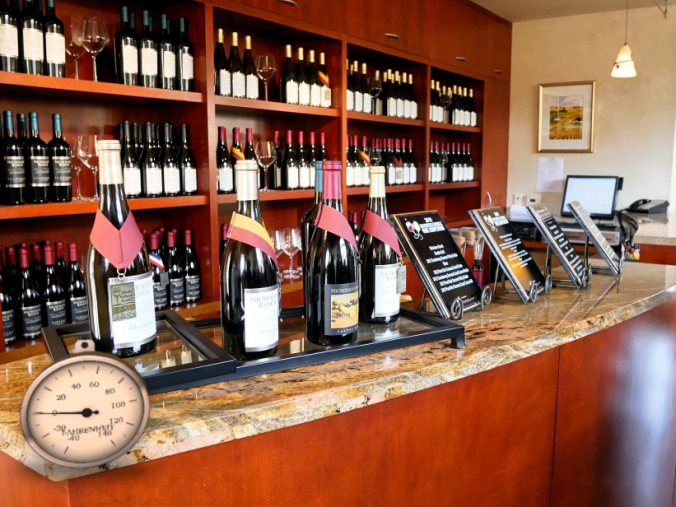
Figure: 0 °F
